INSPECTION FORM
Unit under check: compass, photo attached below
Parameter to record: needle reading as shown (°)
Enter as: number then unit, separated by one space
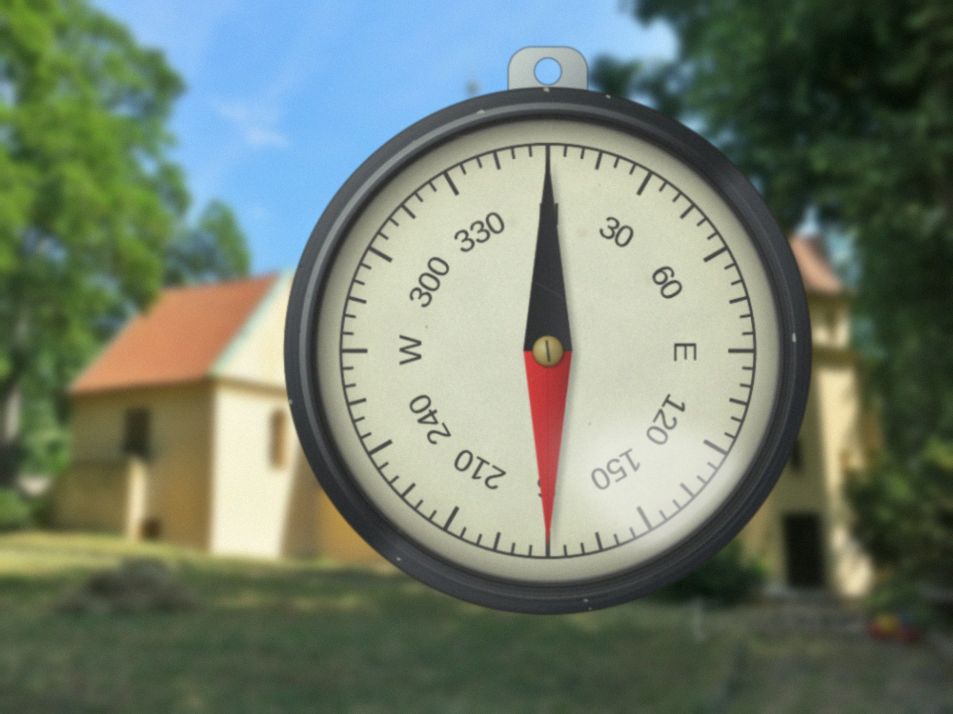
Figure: 180 °
